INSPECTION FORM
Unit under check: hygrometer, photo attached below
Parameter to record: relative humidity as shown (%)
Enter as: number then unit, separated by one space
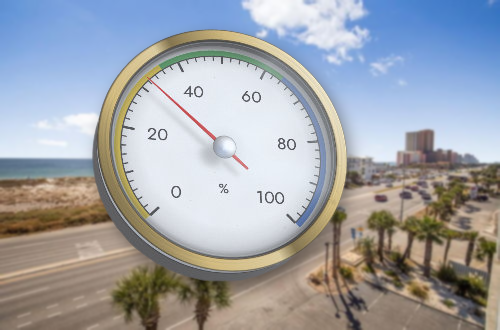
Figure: 32 %
